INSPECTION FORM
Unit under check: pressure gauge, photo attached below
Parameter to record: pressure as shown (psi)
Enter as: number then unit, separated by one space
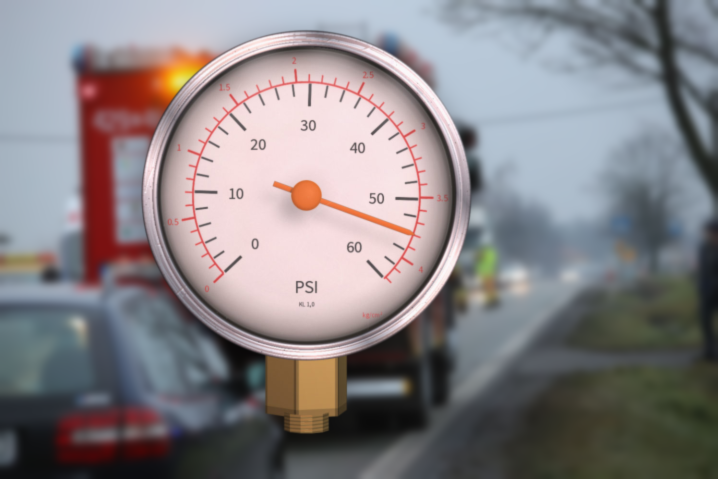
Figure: 54 psi
